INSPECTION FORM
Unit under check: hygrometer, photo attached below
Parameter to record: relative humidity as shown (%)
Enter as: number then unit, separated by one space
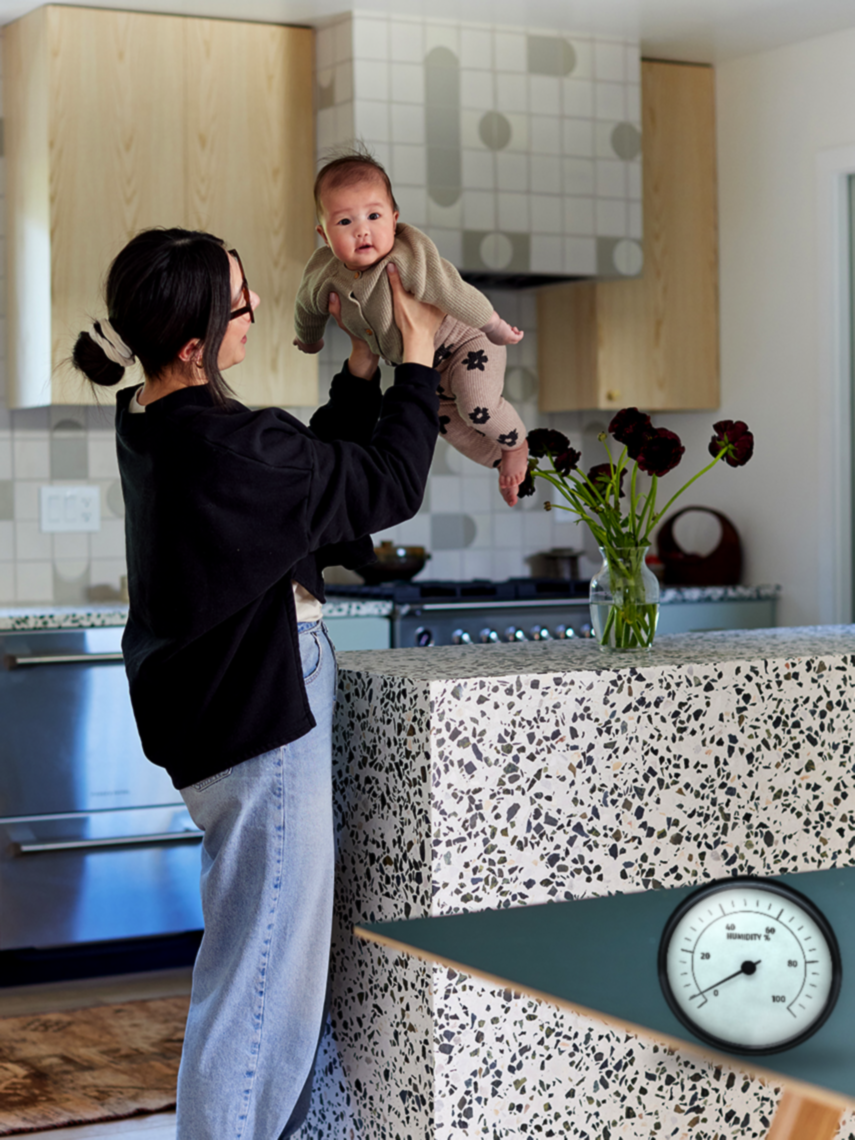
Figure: 4 %
